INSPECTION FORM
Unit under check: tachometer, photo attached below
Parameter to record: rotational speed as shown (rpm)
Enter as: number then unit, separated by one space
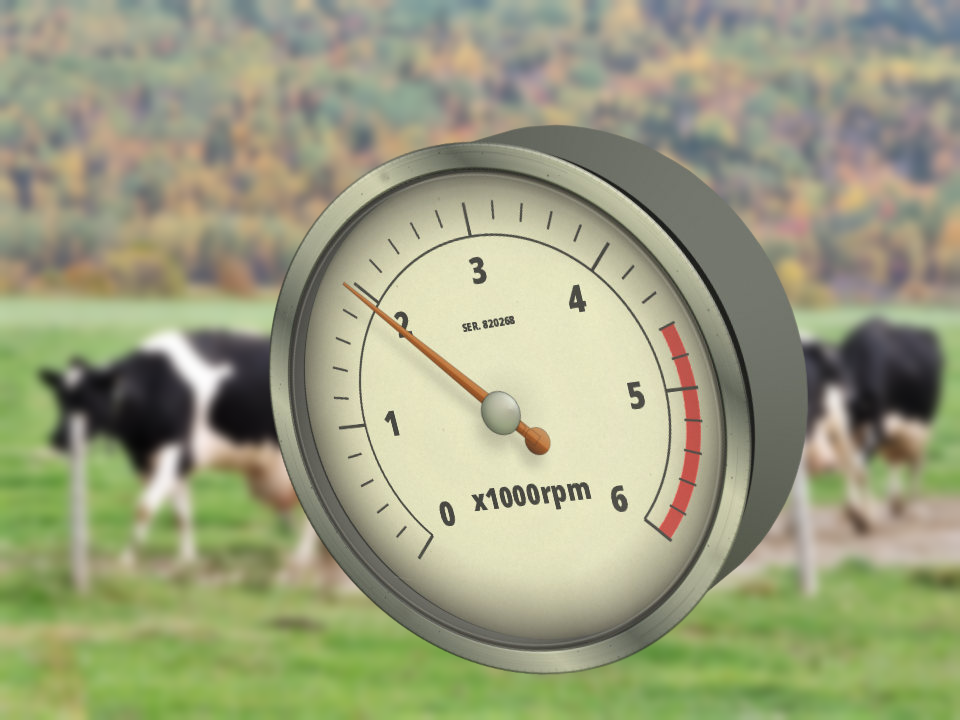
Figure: 2000 rpm
